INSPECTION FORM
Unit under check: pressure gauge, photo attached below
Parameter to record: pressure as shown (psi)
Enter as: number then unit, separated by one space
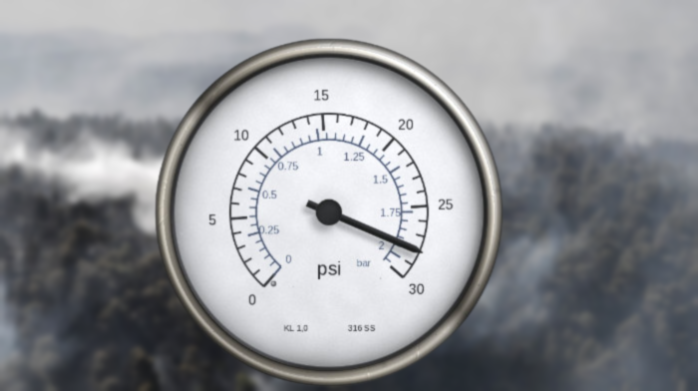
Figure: 28 psi
